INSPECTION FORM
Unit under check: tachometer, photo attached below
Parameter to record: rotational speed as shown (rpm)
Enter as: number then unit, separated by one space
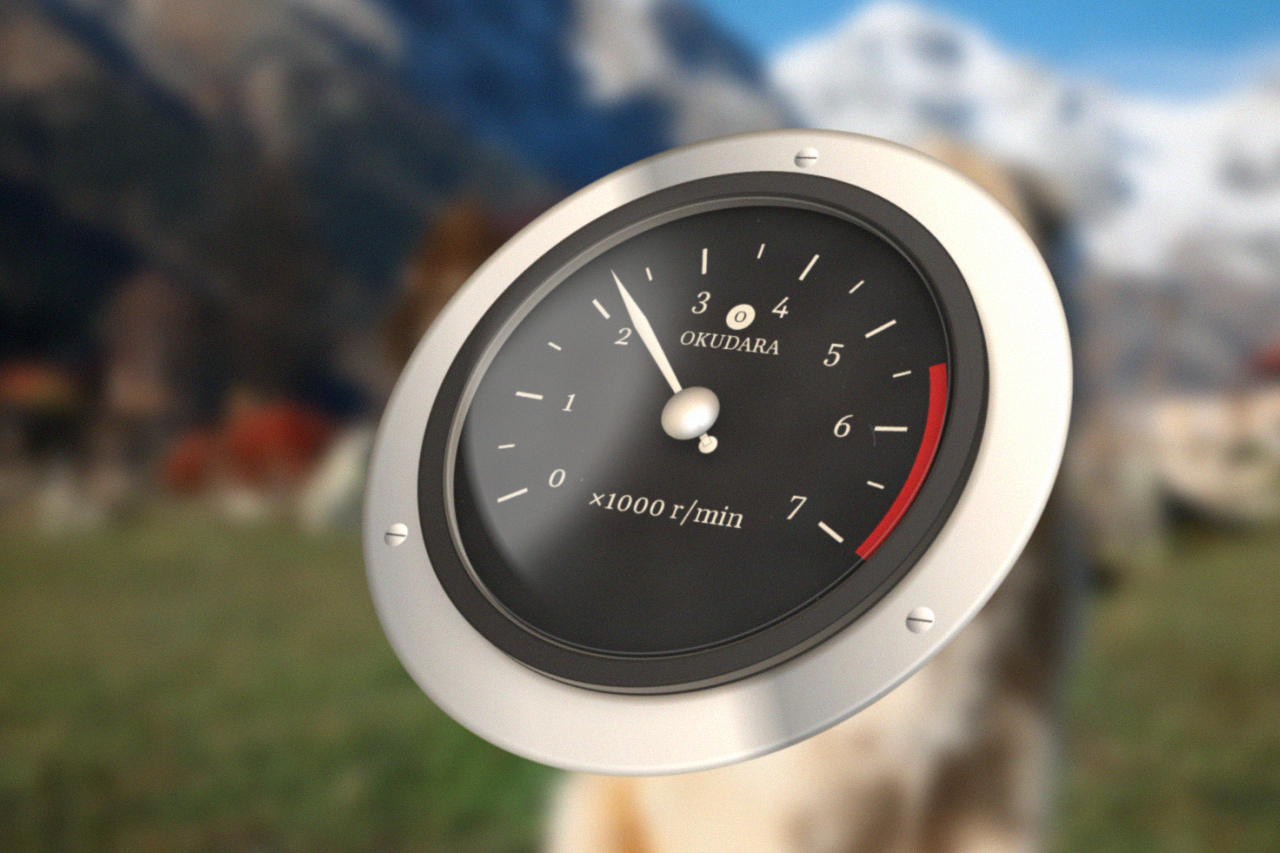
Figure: 2250 rpm
